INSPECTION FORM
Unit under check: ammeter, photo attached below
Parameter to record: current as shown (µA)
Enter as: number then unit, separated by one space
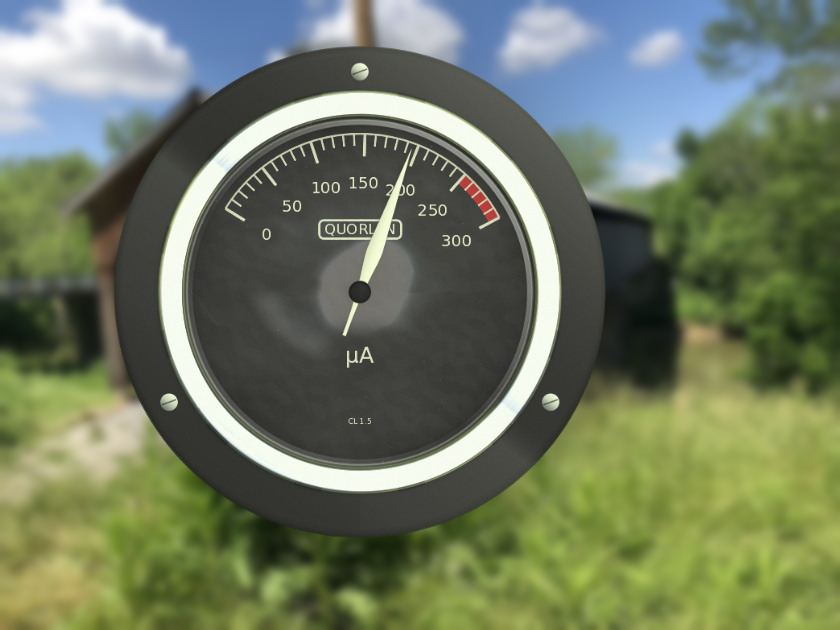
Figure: 195 µA
